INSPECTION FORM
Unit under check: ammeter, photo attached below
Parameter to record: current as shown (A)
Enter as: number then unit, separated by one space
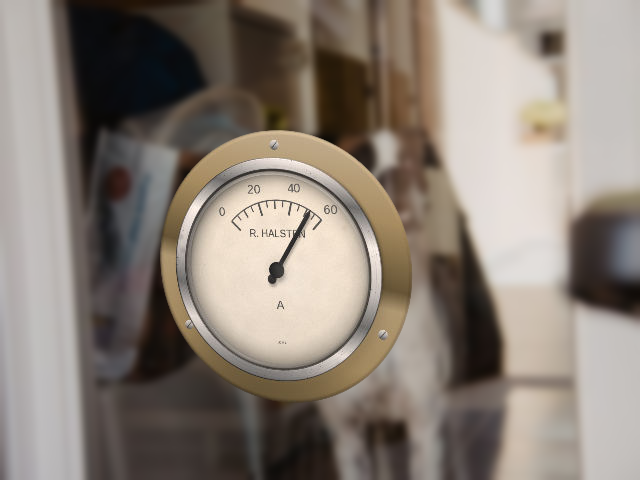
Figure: 52.5 A
